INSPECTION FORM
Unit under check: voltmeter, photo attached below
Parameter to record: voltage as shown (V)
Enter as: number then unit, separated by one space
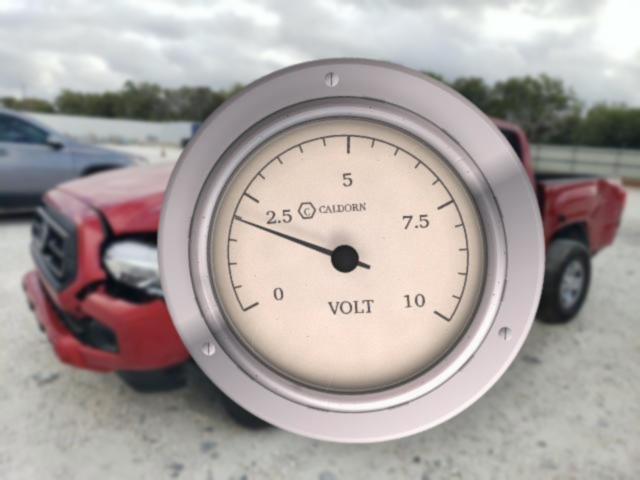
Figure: 2 V
